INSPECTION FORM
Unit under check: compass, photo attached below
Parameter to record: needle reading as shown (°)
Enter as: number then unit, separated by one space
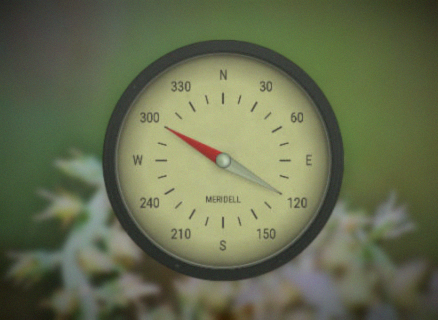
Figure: 300 °
